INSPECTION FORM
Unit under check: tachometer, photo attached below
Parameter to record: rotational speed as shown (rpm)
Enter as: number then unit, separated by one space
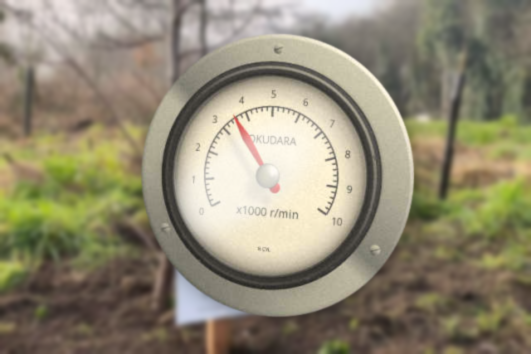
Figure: 3600 rpm
